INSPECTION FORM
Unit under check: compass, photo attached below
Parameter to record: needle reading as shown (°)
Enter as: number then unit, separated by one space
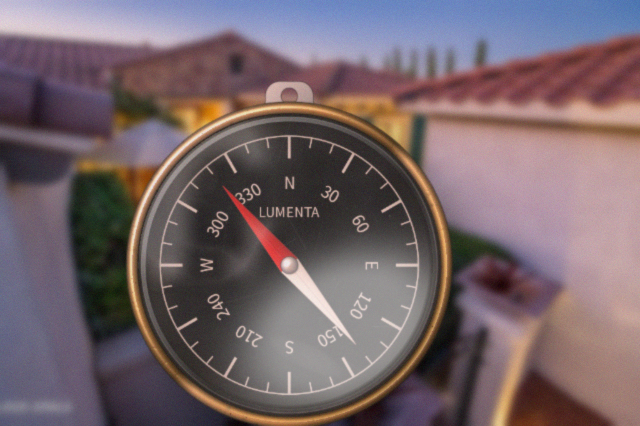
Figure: 320 °
